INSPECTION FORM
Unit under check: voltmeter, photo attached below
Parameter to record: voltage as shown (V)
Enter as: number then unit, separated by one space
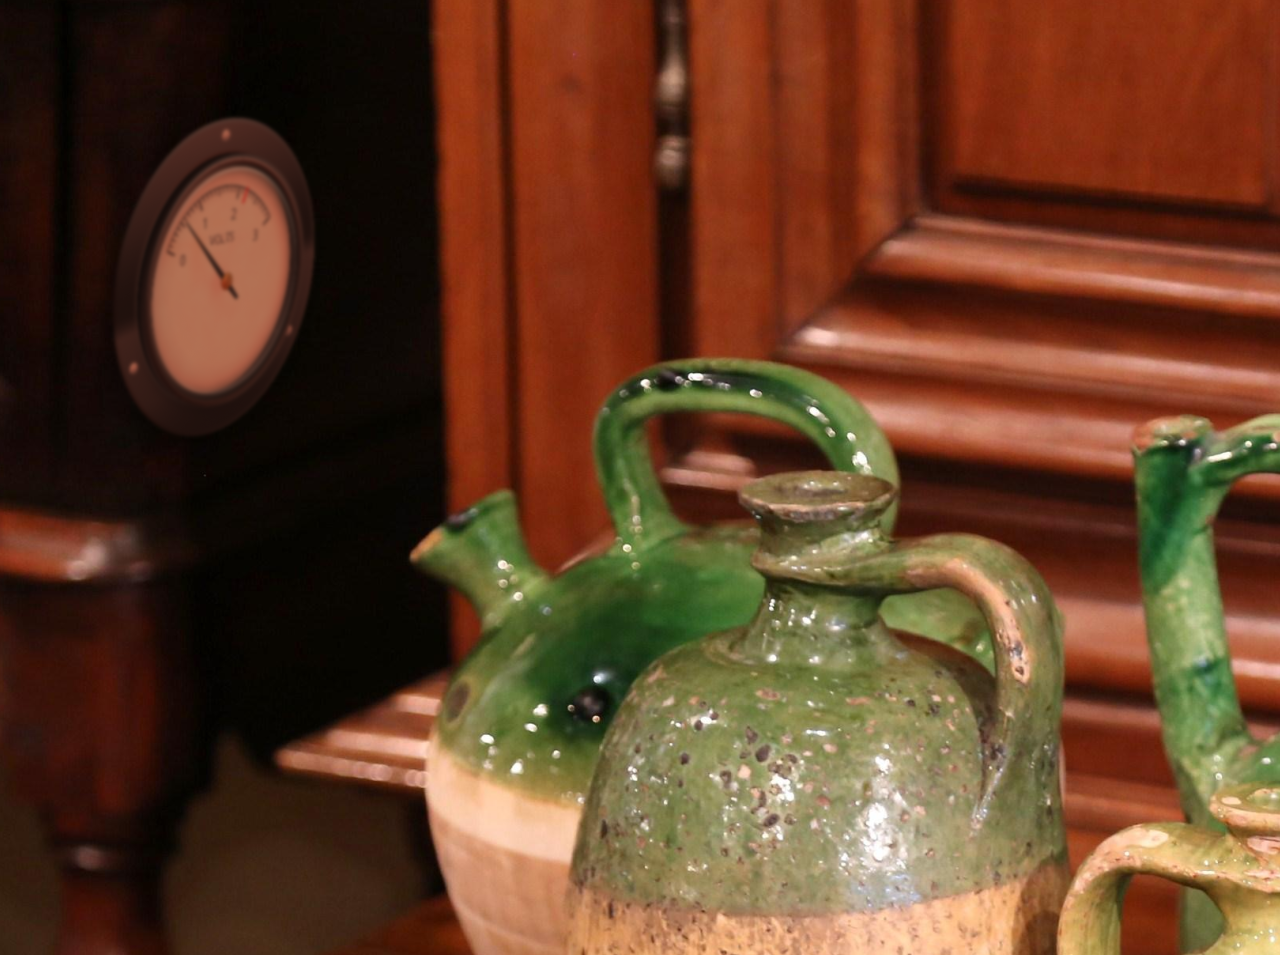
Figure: 0.5 V
